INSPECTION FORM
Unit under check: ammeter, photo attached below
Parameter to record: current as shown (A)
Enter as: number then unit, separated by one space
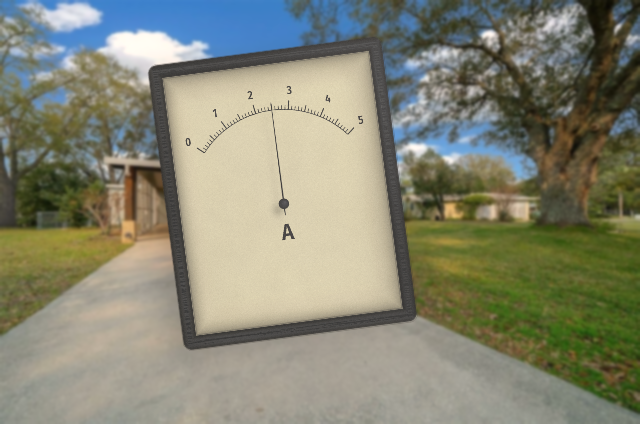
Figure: 2.5 A
